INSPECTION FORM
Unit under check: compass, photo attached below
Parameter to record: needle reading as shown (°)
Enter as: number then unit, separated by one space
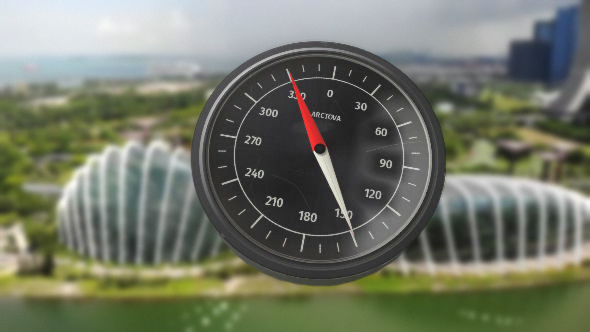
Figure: 330 °
